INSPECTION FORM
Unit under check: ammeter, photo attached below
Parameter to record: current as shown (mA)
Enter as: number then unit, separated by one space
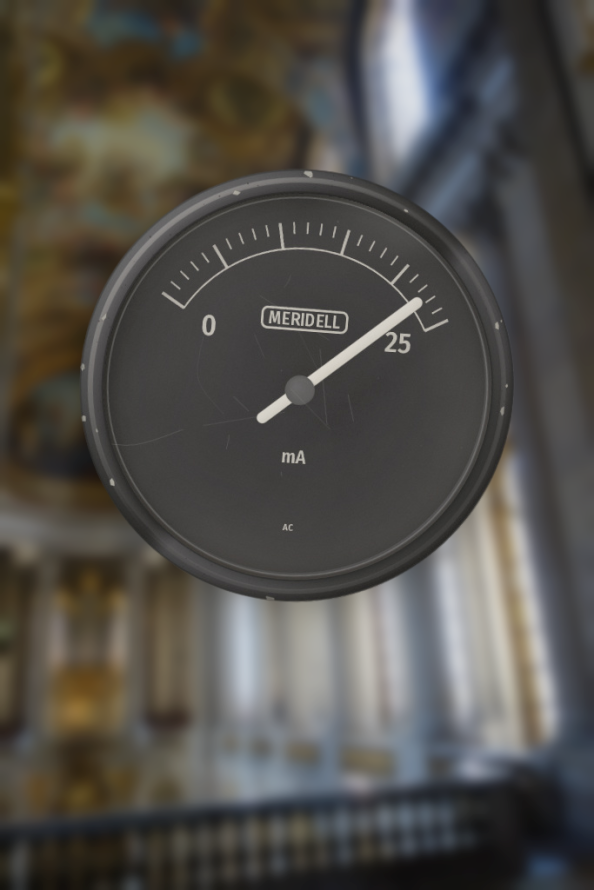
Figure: 22.5 mA
